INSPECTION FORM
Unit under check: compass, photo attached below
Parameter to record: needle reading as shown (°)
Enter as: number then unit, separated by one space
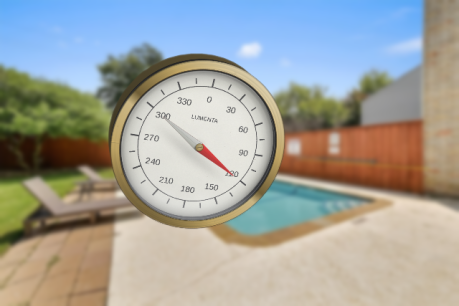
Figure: 120 °
